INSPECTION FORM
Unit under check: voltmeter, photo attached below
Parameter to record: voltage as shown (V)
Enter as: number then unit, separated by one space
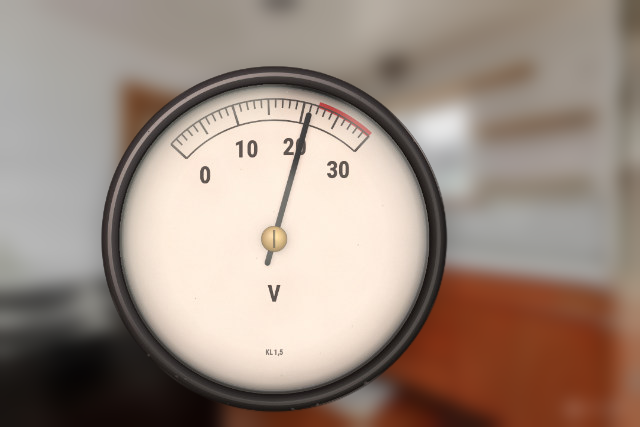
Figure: 21 V
